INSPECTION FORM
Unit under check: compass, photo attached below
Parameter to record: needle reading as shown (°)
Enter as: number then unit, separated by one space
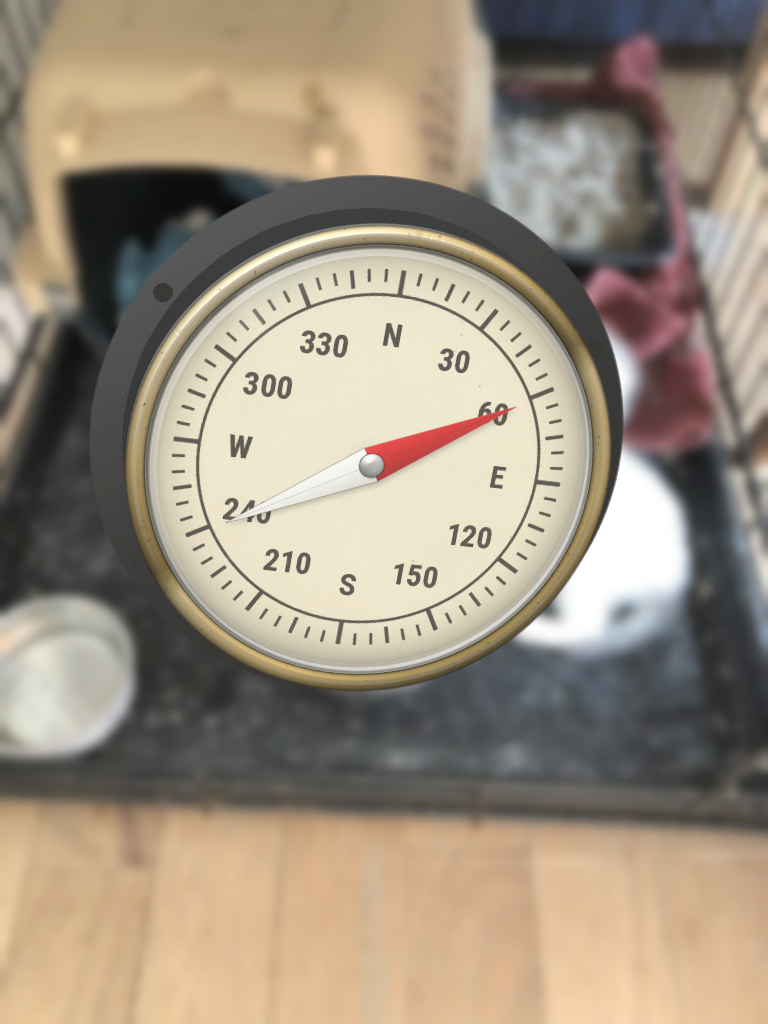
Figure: 60 °
